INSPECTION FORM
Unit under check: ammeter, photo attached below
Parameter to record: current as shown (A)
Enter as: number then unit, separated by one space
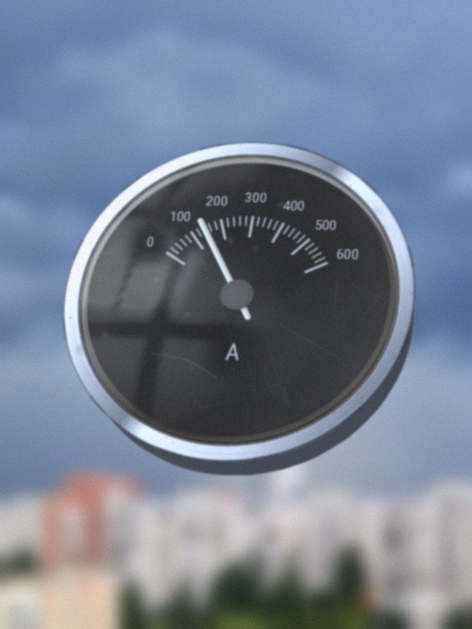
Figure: 140 A
